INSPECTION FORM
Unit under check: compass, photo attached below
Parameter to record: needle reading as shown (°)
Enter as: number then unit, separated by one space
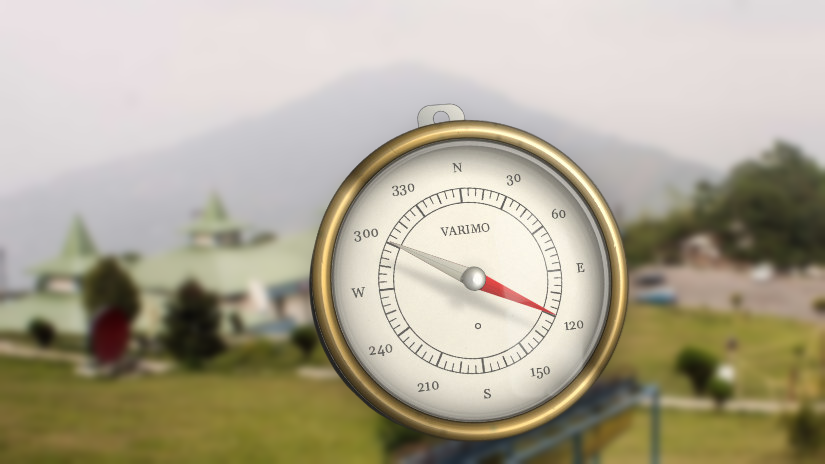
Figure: 120 °
